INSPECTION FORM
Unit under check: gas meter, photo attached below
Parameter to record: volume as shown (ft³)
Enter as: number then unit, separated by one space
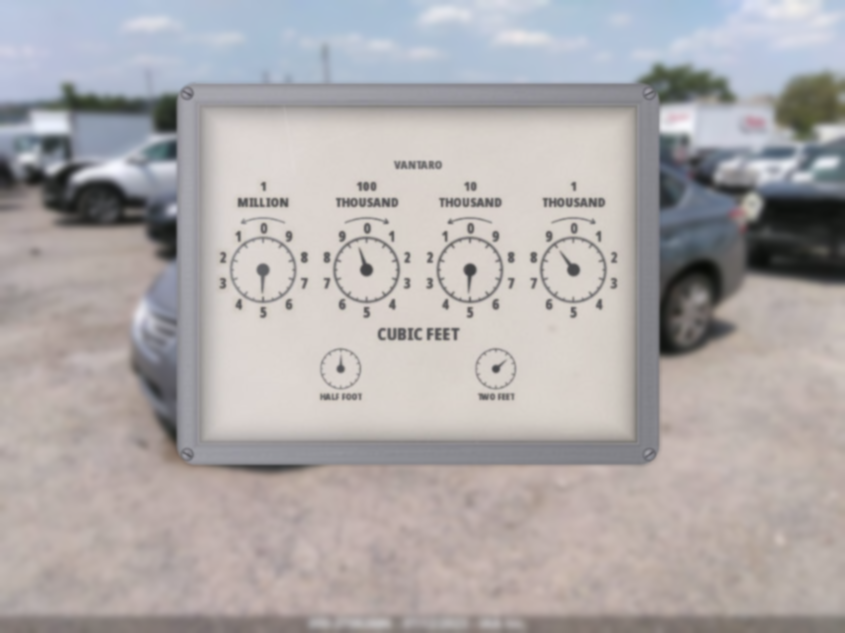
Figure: 494900 ft³
